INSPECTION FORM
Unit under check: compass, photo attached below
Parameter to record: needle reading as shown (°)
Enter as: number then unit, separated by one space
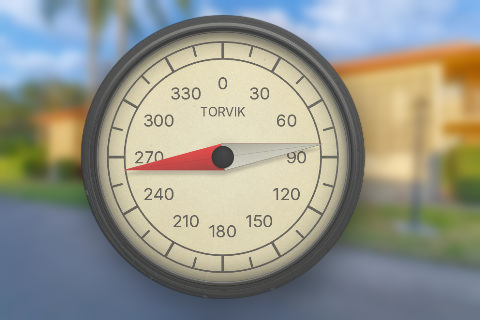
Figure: 262.5 °
